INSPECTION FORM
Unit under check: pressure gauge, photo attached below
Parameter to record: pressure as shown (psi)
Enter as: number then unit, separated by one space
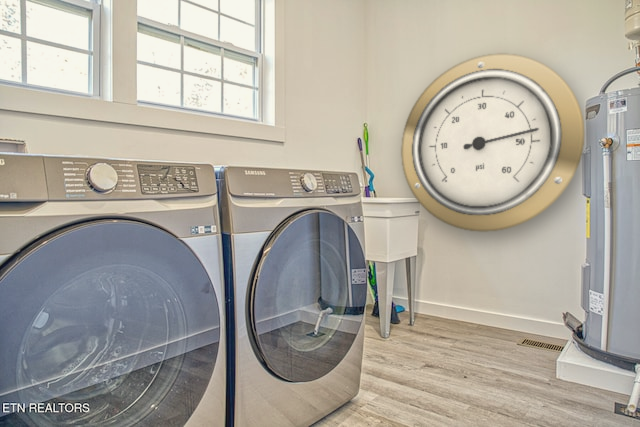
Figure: 47.5 psi
